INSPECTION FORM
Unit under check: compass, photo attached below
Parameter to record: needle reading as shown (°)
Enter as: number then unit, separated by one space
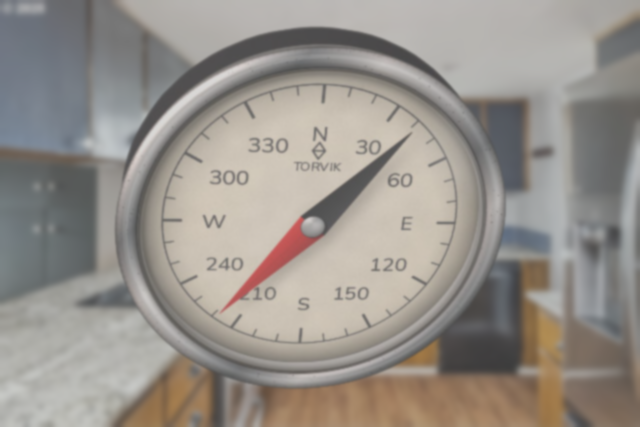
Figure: 220 °
